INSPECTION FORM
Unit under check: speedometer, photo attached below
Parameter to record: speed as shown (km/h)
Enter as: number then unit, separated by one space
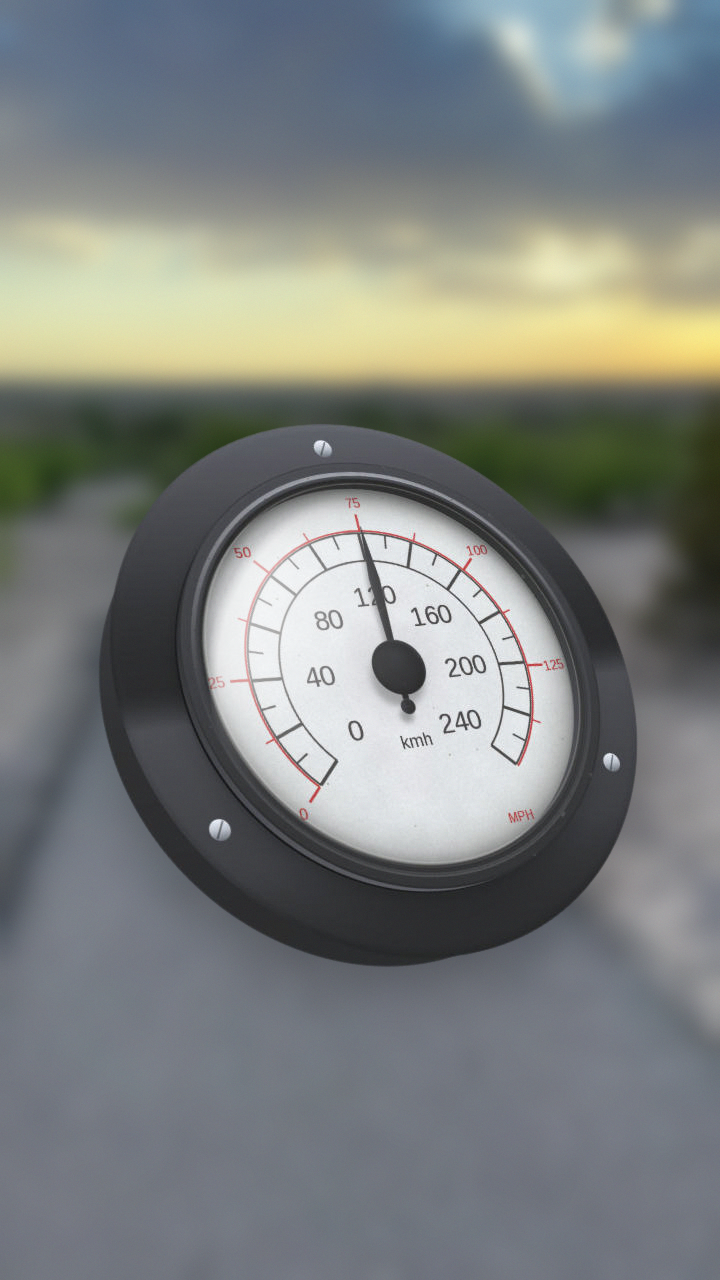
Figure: 120 km/h
